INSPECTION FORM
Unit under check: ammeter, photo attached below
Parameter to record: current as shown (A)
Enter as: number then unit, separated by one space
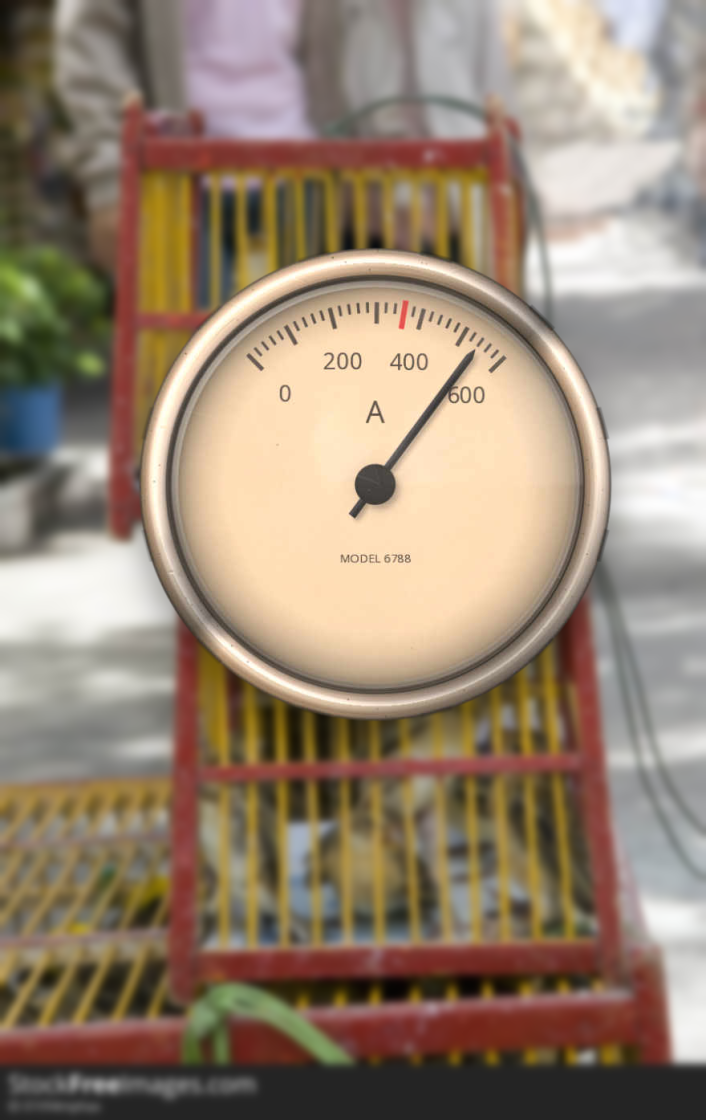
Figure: 540 A
